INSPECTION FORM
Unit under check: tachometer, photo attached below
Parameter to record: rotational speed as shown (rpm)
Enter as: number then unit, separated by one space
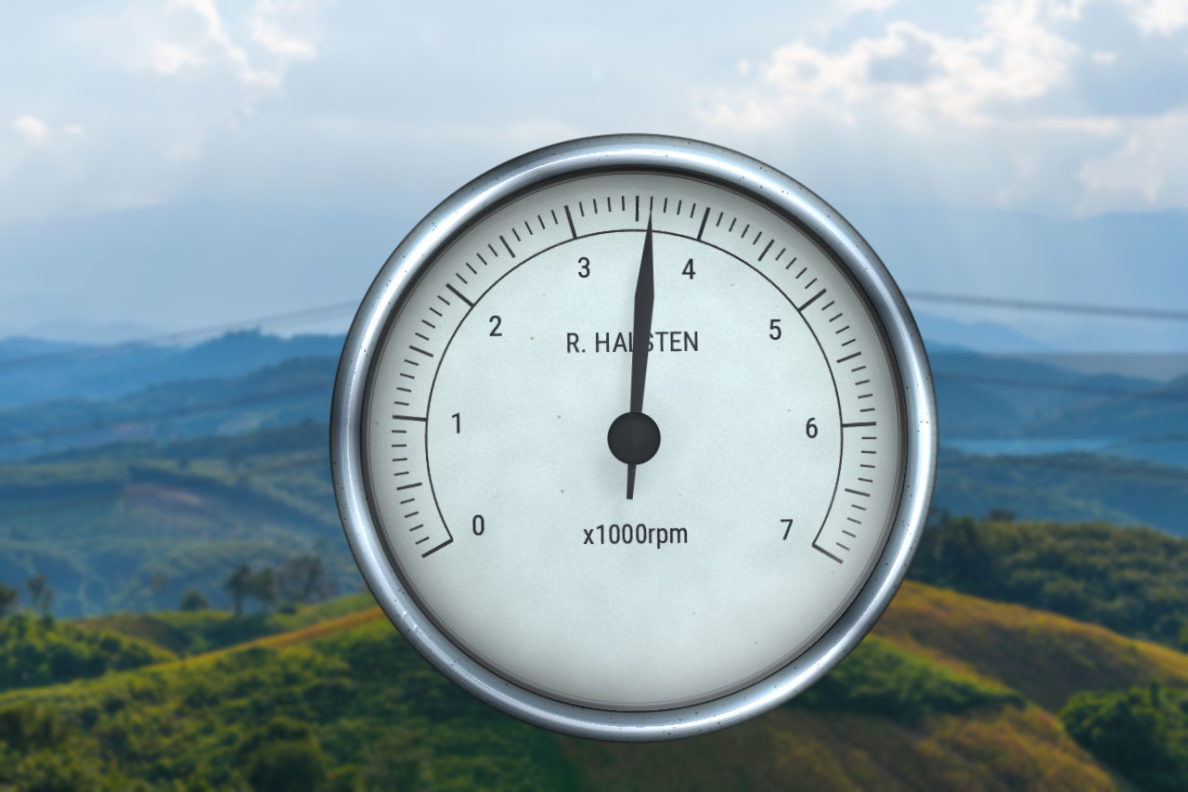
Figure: 3600 rpm
